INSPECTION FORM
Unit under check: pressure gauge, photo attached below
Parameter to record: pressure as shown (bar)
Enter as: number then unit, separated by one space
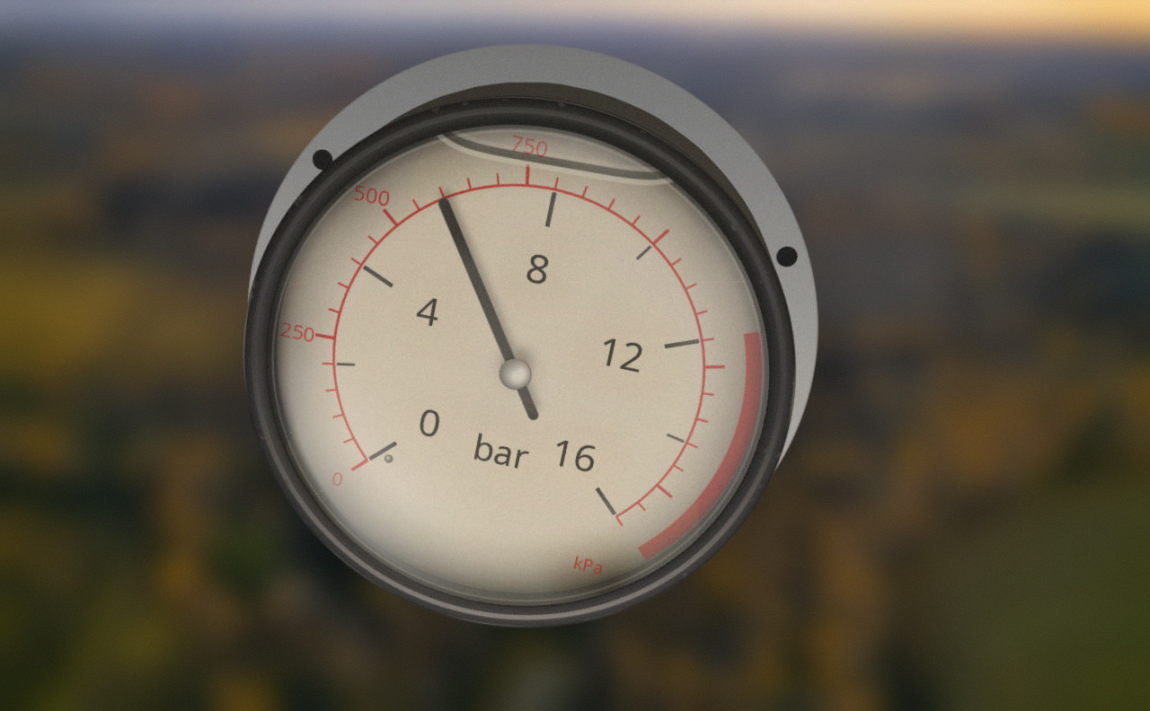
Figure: 6 bar
